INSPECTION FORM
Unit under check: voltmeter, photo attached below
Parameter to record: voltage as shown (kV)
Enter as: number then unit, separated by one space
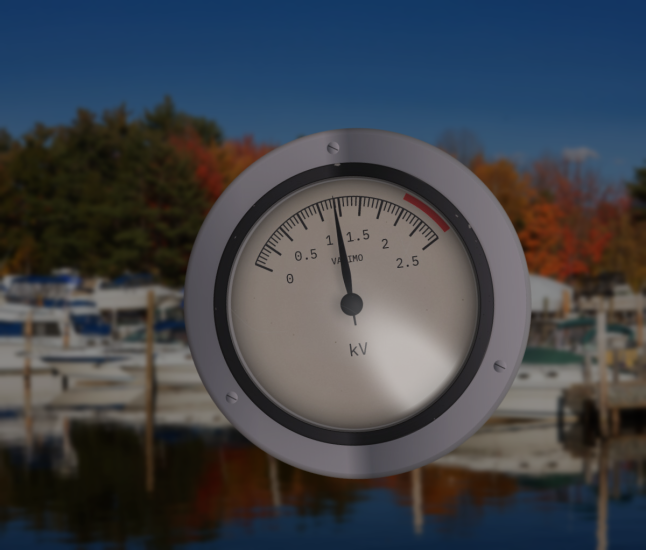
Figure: 1.2 kV
